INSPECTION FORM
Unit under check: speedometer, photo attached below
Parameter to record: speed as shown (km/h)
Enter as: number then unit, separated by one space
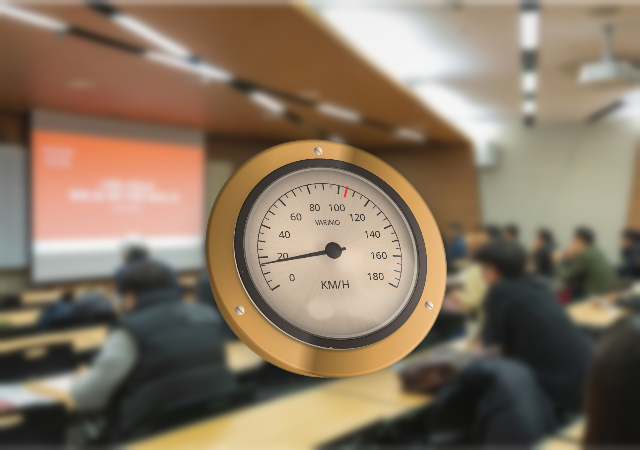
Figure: 15 km/h
